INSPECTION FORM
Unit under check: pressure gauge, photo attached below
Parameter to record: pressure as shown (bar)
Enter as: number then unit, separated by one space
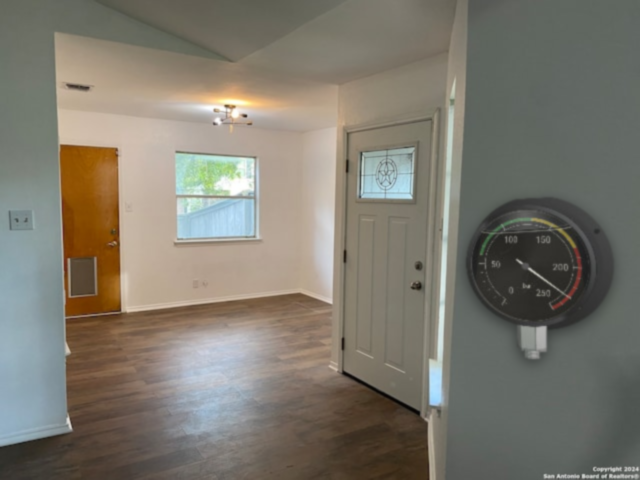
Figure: 230 bar
